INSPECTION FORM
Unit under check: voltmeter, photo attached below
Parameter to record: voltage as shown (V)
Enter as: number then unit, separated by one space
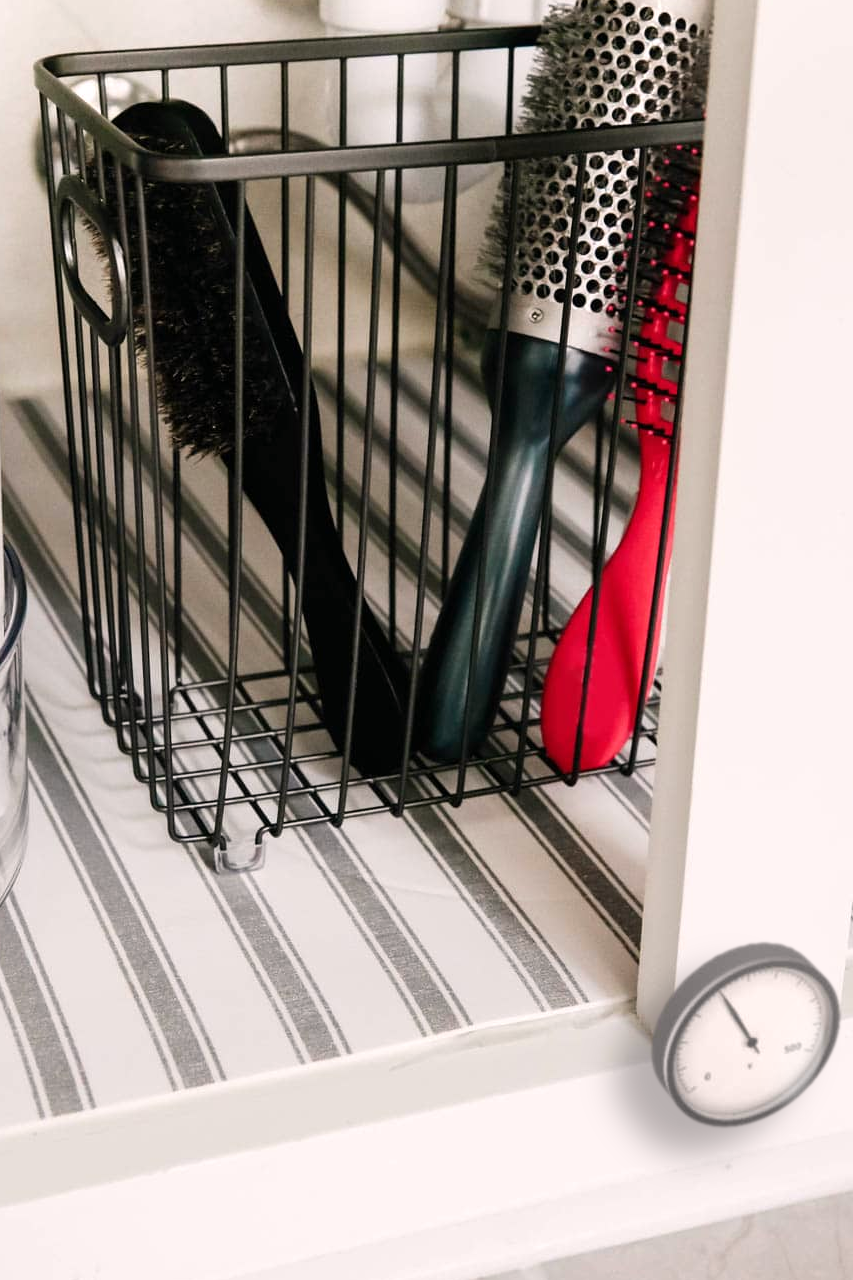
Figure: 200 V
